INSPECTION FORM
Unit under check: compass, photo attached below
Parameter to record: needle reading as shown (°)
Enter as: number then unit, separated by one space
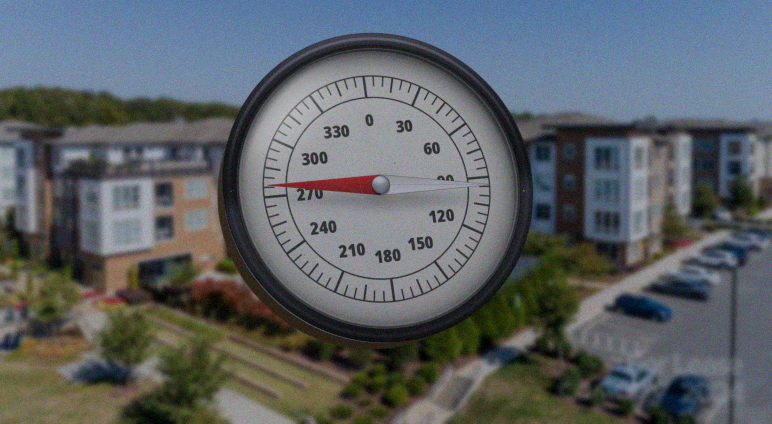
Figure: 275 °
